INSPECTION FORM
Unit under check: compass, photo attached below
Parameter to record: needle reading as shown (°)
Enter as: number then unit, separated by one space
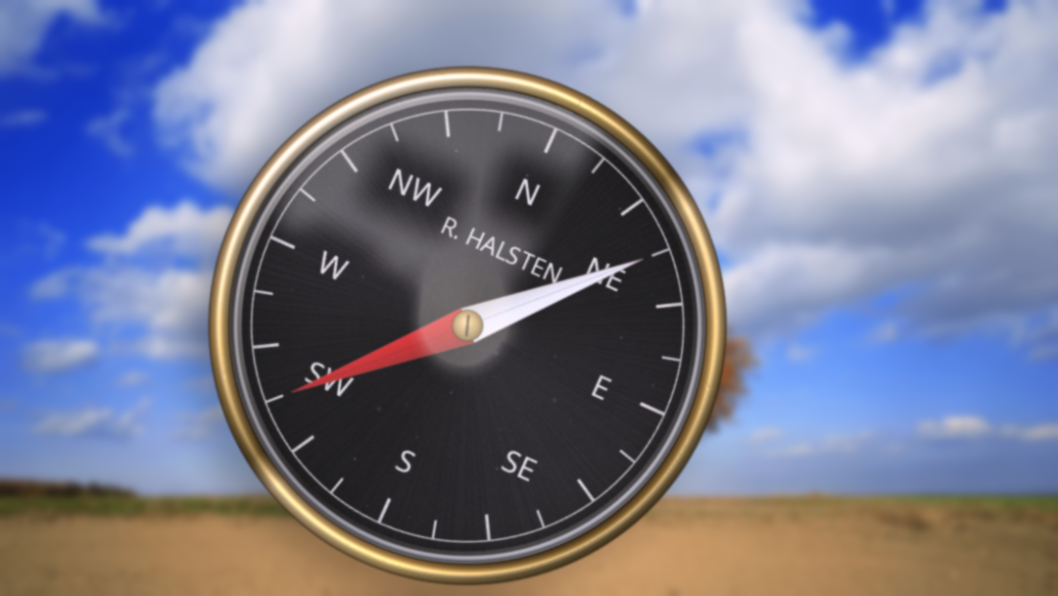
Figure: 225 °
